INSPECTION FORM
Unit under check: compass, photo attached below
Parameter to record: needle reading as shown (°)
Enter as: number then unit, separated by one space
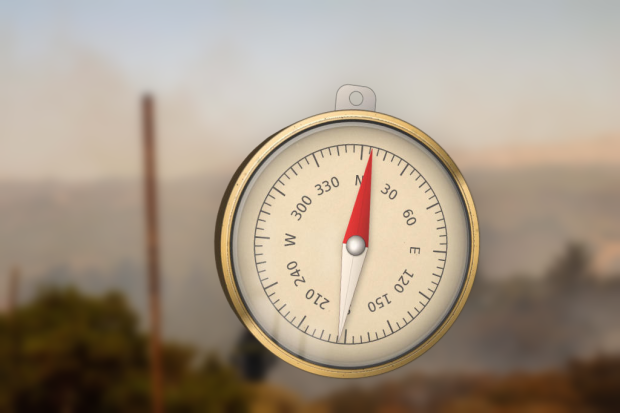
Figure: 5 °
